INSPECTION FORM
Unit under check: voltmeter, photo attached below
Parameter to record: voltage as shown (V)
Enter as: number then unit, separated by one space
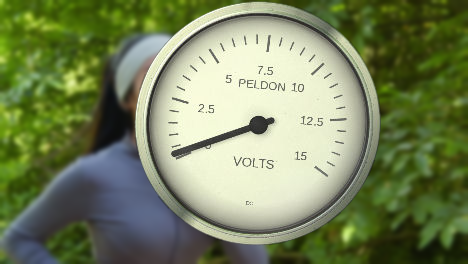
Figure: 0.25 V
